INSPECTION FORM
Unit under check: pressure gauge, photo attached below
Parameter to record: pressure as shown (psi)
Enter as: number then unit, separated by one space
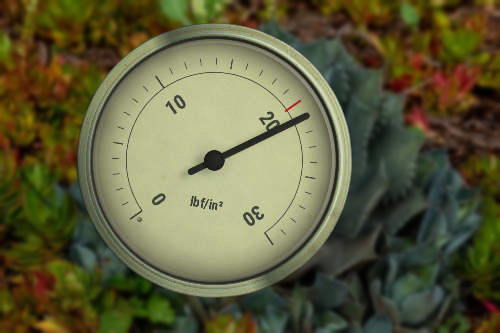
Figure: 21 psi
